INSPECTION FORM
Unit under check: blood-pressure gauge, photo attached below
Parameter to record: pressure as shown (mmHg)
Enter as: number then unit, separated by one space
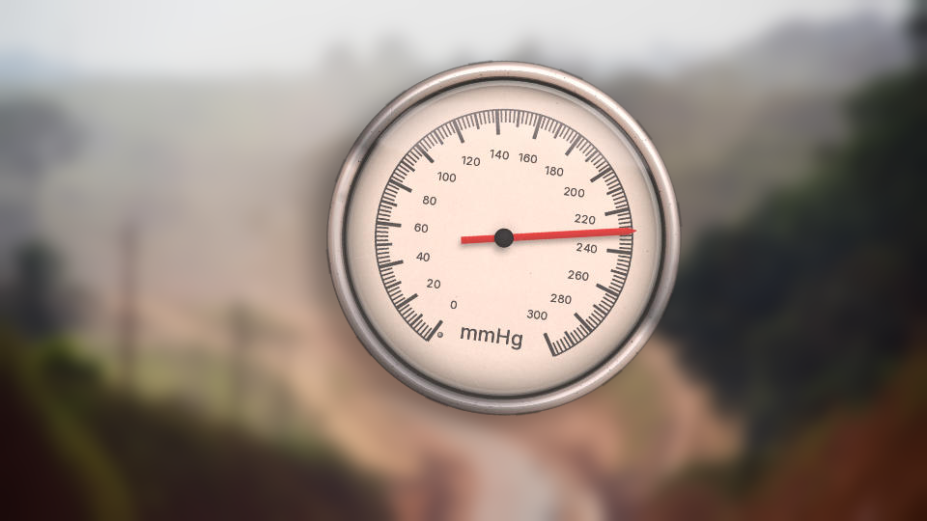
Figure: 230 mmHg
